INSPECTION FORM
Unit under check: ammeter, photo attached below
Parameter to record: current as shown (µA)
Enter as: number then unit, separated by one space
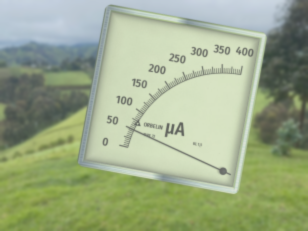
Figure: 50 µA
